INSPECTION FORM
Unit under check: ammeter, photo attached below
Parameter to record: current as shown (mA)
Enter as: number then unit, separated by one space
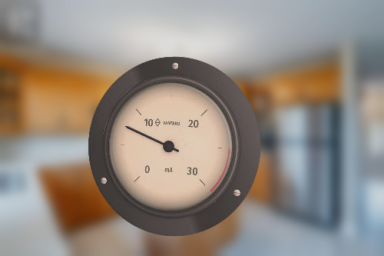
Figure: 7.5 mA
